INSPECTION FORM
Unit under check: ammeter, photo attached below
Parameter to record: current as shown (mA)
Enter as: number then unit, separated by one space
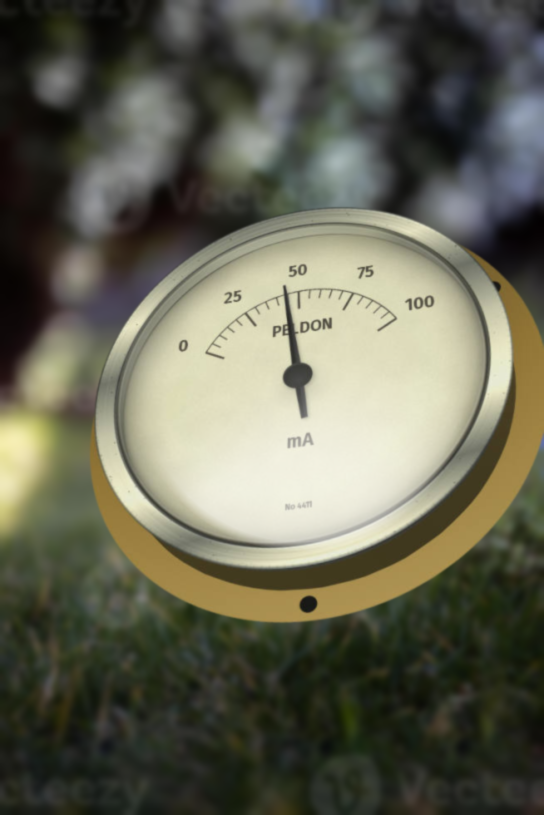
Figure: 45 mA
